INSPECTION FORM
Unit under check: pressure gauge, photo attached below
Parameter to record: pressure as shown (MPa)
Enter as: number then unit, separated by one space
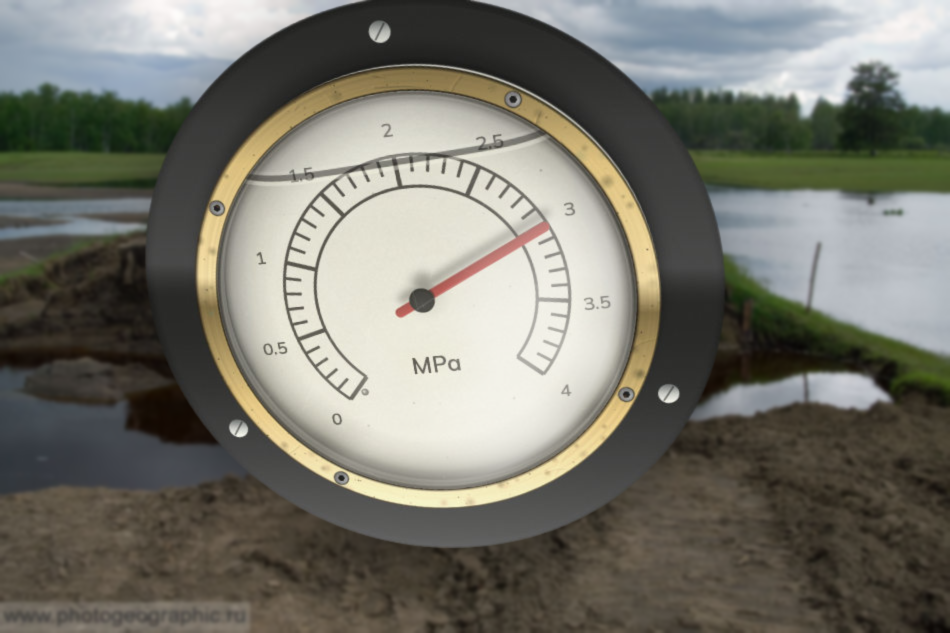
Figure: 3 MPa
